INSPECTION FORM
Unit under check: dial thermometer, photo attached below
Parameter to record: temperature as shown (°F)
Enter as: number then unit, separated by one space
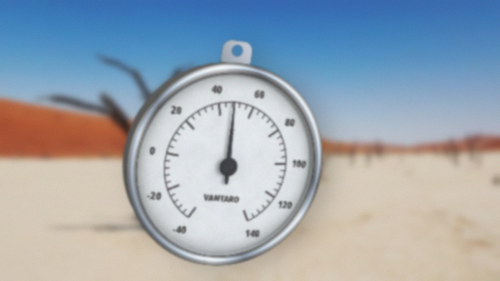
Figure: 48 °F
